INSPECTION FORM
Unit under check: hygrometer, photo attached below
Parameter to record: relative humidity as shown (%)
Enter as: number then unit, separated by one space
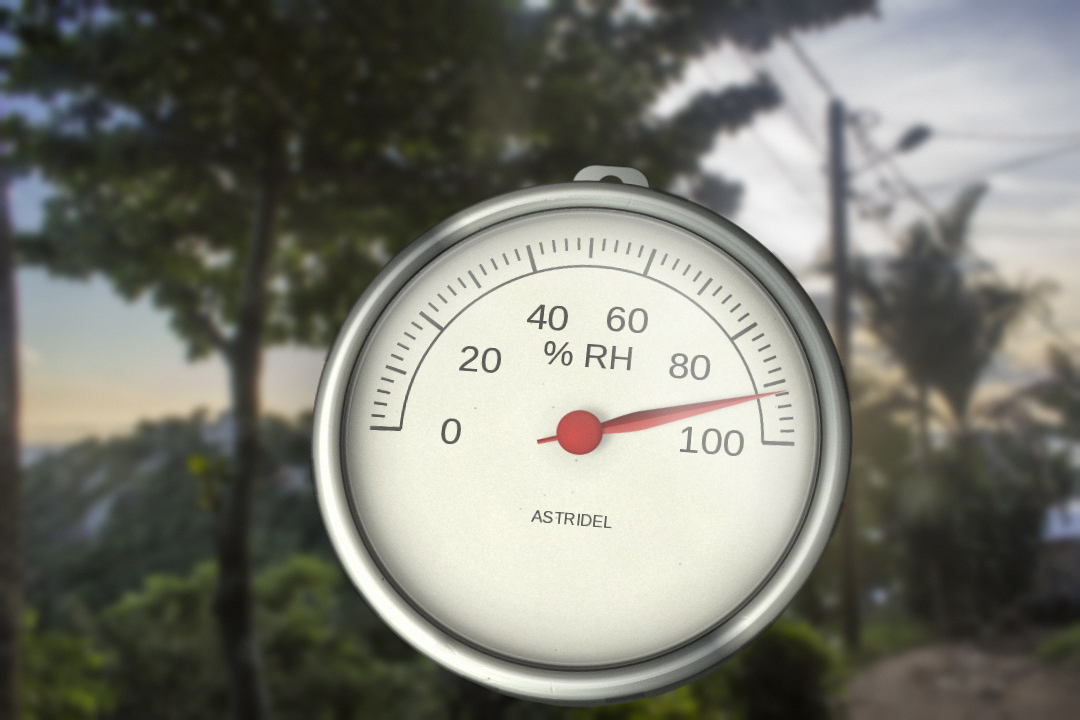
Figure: 92 %
